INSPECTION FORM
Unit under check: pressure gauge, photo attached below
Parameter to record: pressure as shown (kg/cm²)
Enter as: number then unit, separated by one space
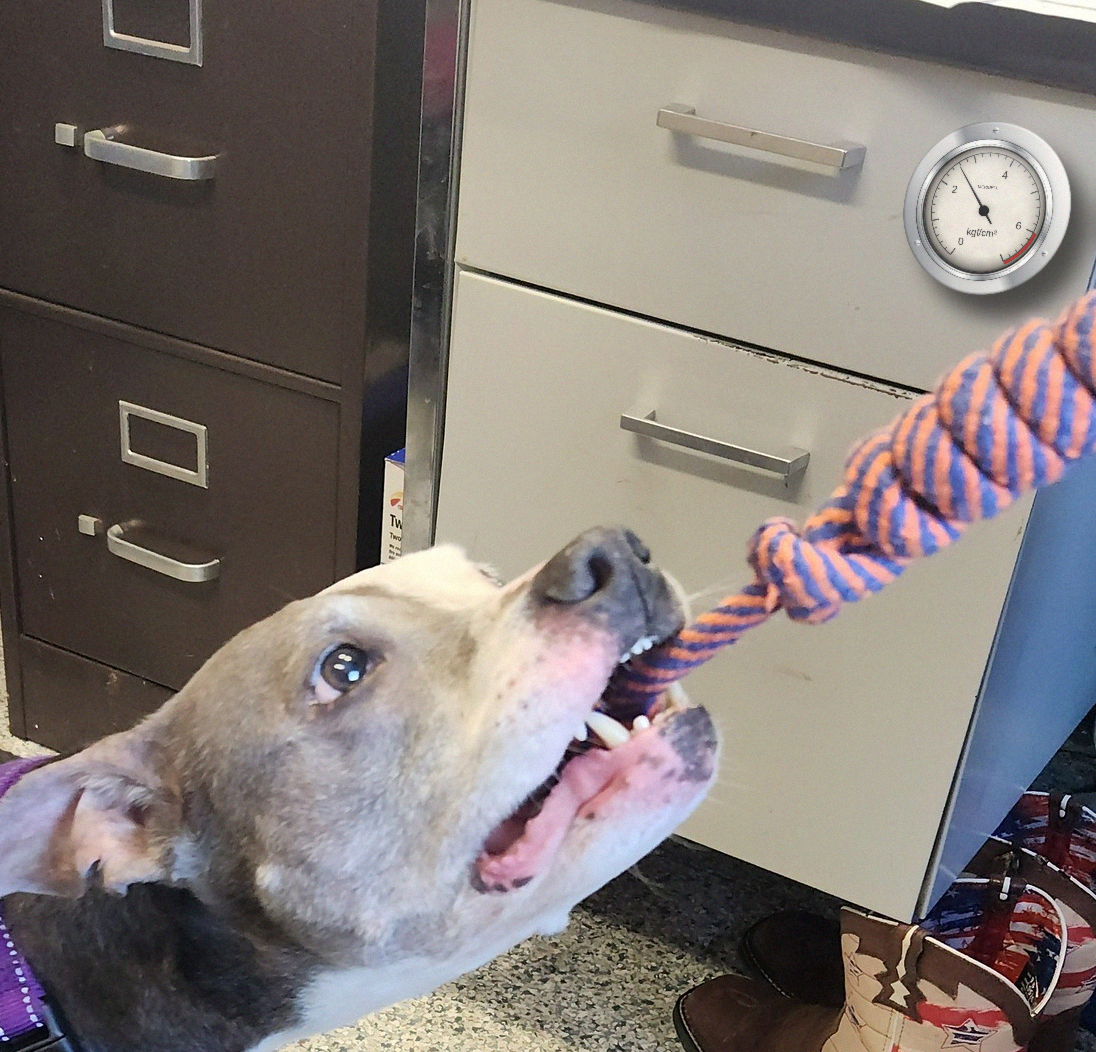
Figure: 2.6 kg/cm²
